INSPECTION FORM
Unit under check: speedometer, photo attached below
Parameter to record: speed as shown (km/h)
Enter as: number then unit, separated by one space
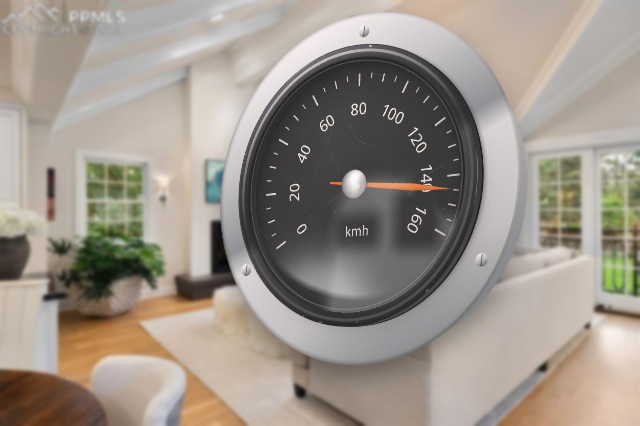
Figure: 145 km/h
